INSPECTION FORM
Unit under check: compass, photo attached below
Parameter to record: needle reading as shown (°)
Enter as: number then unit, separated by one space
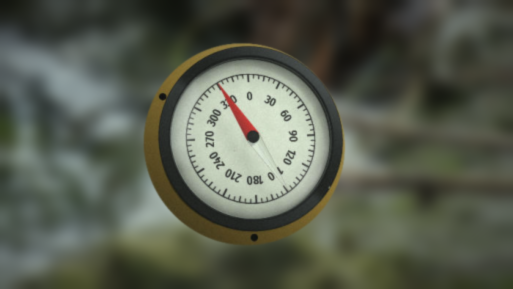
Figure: 330 °
